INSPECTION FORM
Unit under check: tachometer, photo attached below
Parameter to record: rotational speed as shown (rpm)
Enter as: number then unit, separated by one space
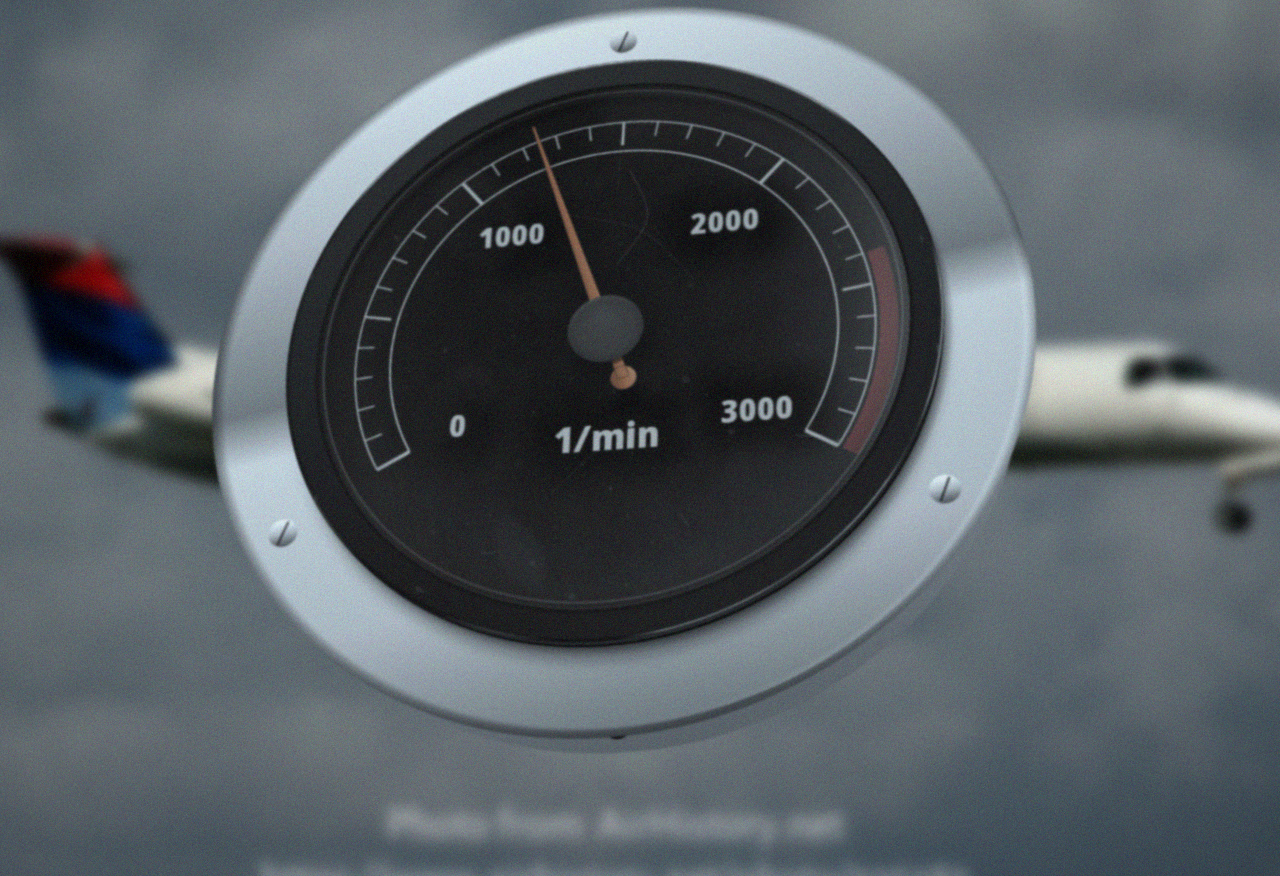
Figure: 1250 rpm
